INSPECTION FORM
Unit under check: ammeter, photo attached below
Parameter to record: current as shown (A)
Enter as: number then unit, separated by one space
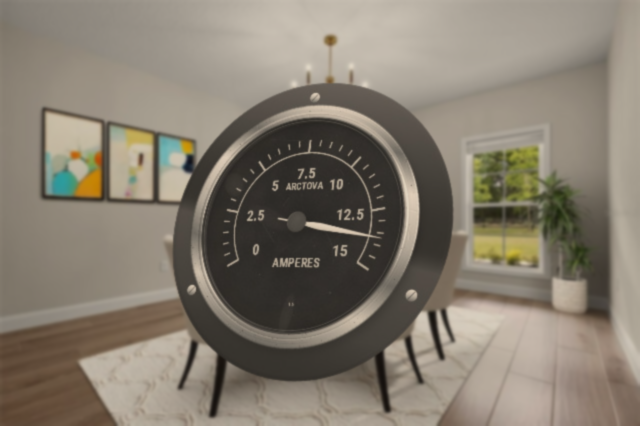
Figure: 13.75 A
